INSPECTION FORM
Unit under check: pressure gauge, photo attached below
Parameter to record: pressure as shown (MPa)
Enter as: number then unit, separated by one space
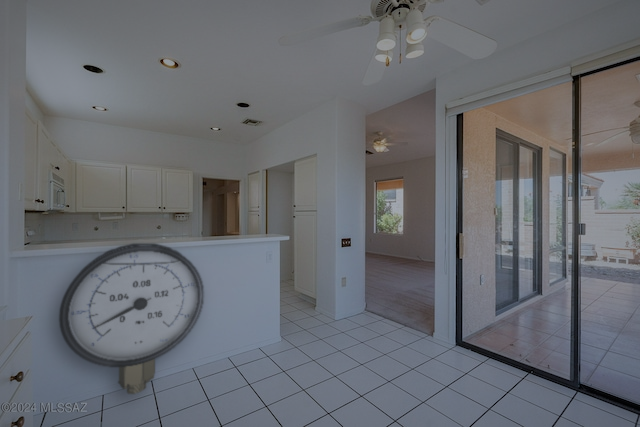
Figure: 0.01 MPa
